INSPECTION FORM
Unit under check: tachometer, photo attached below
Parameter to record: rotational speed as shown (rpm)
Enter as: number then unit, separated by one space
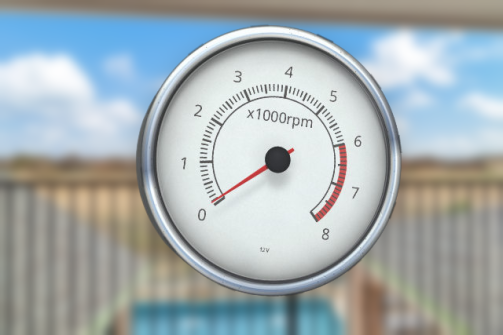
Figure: 100 rpm
